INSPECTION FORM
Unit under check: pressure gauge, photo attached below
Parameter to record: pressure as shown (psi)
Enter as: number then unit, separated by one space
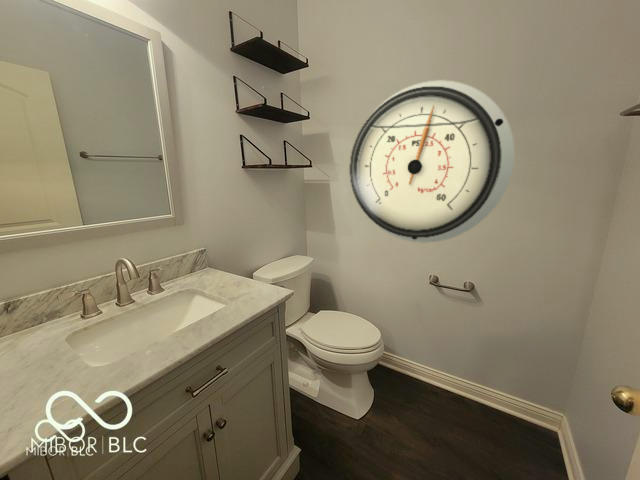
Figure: 32.5 psi
